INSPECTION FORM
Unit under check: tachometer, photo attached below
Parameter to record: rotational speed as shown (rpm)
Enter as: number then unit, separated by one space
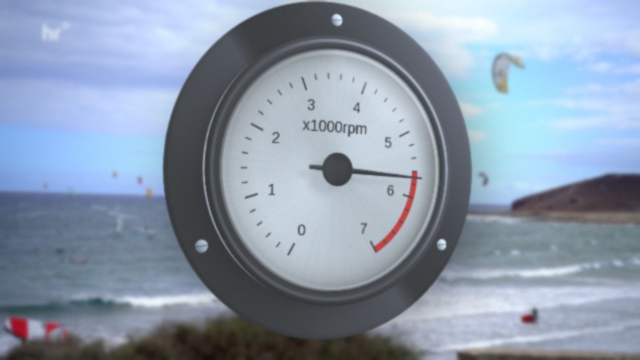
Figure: 5700 rpm
